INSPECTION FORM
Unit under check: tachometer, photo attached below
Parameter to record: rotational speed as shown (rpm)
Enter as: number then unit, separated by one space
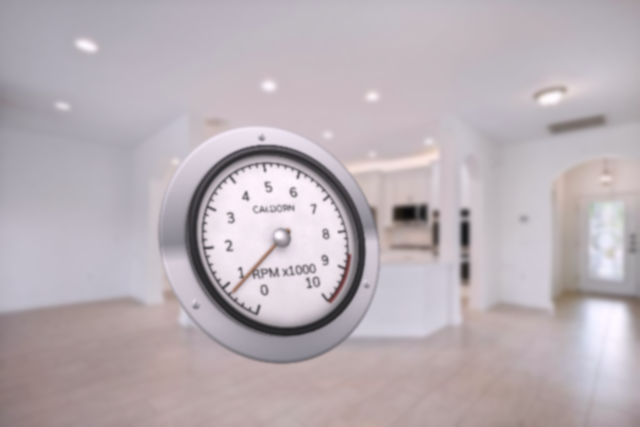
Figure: 800 rpm
